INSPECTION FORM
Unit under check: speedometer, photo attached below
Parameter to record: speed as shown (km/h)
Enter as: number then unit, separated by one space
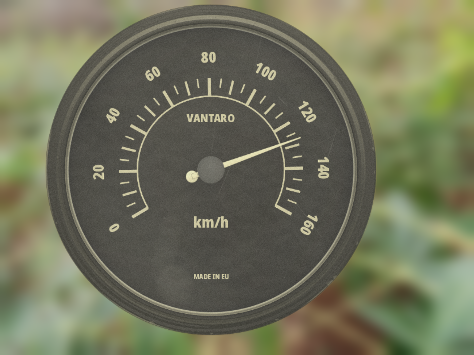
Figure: 127.5 km/h
